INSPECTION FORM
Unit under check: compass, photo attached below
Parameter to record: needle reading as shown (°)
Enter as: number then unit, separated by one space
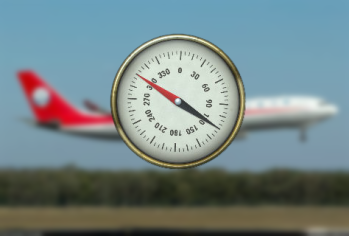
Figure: 300 °
